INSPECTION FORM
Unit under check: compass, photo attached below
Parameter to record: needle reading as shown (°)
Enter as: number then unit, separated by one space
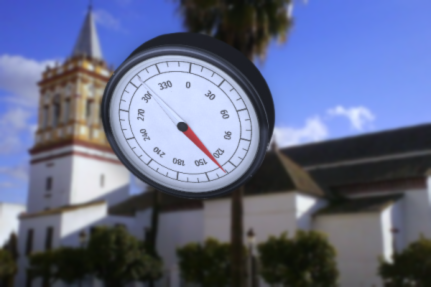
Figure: 130 °
